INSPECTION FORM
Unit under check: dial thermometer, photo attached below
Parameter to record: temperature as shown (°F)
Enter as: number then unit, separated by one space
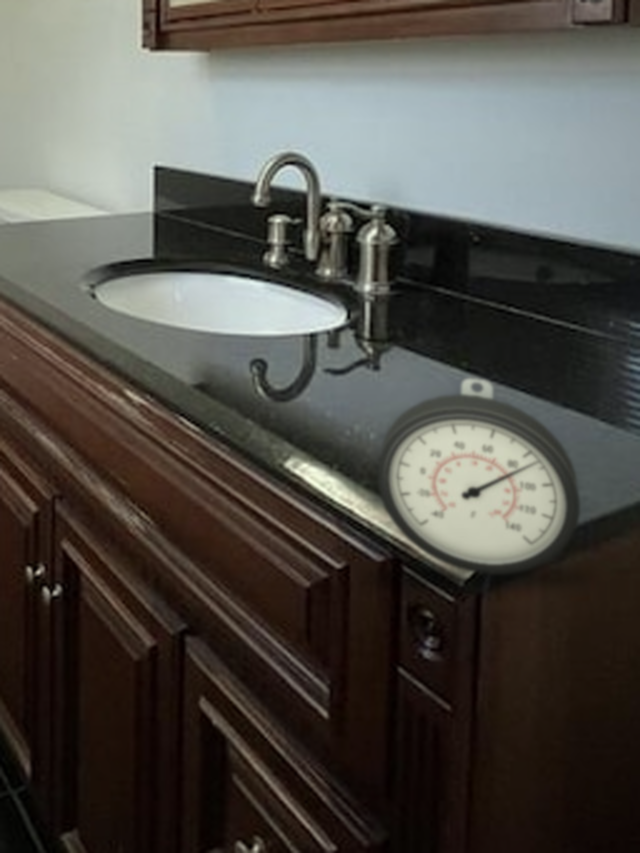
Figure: 85 °F
